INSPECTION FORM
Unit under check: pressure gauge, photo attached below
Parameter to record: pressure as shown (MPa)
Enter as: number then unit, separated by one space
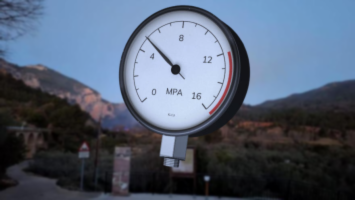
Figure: 5 MPa
